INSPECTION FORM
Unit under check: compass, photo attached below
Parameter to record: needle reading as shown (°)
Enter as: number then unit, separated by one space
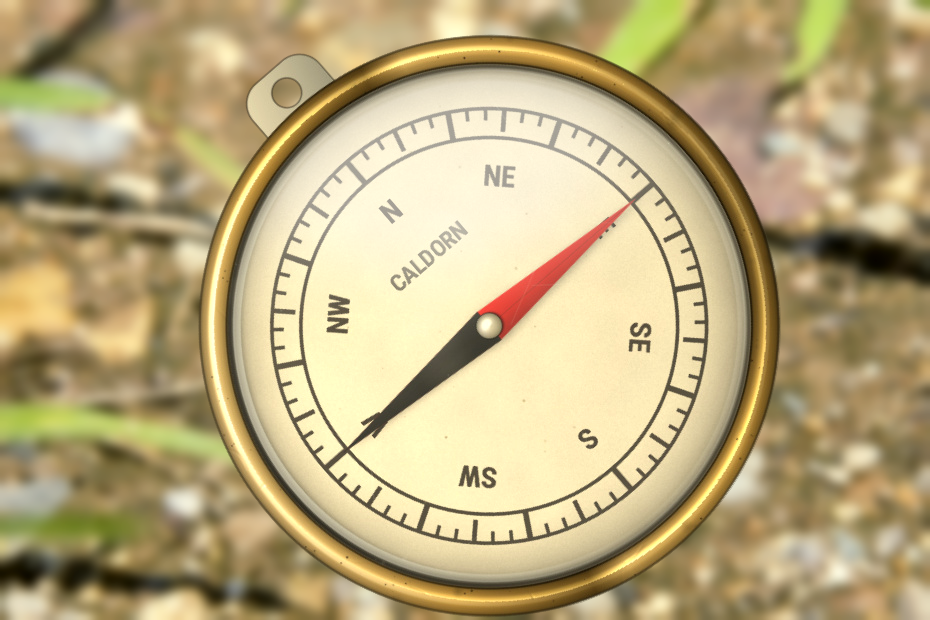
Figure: 90 °
